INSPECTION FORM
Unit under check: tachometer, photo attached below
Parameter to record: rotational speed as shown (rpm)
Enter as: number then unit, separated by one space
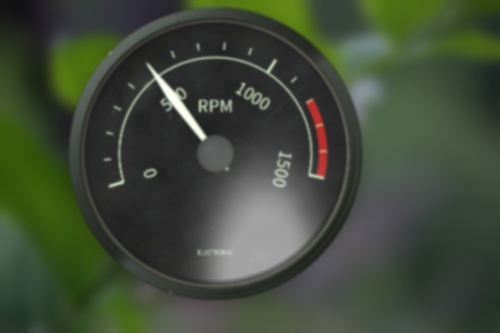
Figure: 500 rpm
